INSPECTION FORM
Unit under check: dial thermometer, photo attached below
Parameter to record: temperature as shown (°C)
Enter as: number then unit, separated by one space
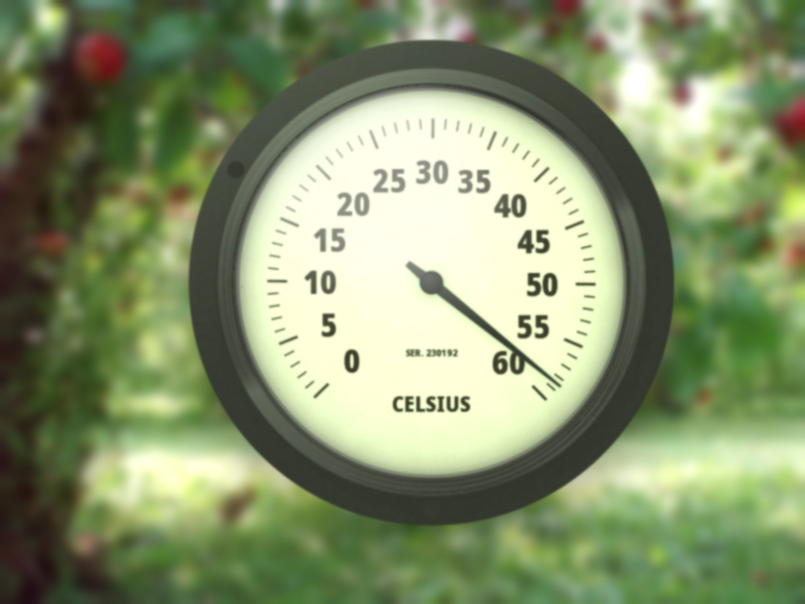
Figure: 58.5 °C
